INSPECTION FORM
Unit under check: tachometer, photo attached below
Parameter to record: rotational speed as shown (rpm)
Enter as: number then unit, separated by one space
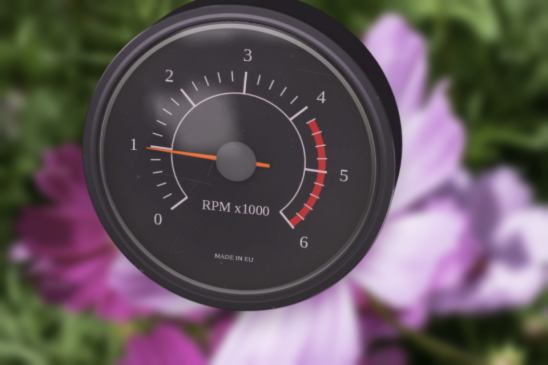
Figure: 1000 rpm
